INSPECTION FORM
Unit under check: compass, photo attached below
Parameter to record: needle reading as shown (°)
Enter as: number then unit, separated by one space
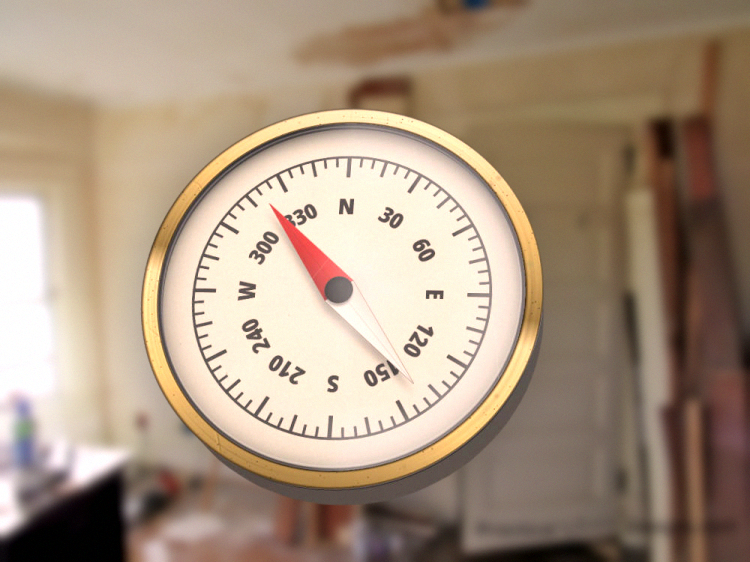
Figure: 320 °
